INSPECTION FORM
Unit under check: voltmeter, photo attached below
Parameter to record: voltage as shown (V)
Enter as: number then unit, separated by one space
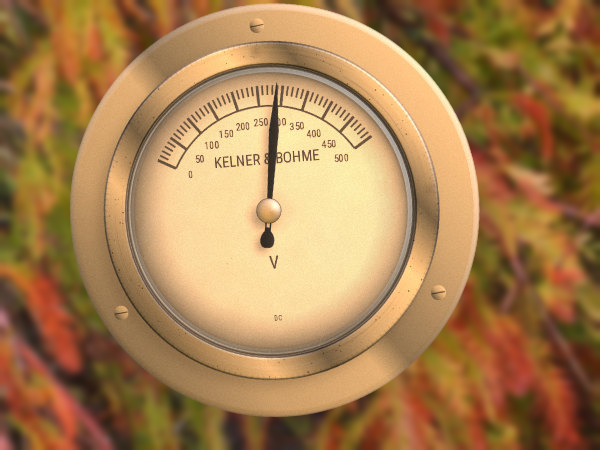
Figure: 290 V
